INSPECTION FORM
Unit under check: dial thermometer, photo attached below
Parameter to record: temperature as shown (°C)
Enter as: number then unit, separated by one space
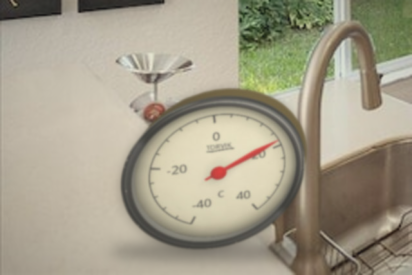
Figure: 18 °C
